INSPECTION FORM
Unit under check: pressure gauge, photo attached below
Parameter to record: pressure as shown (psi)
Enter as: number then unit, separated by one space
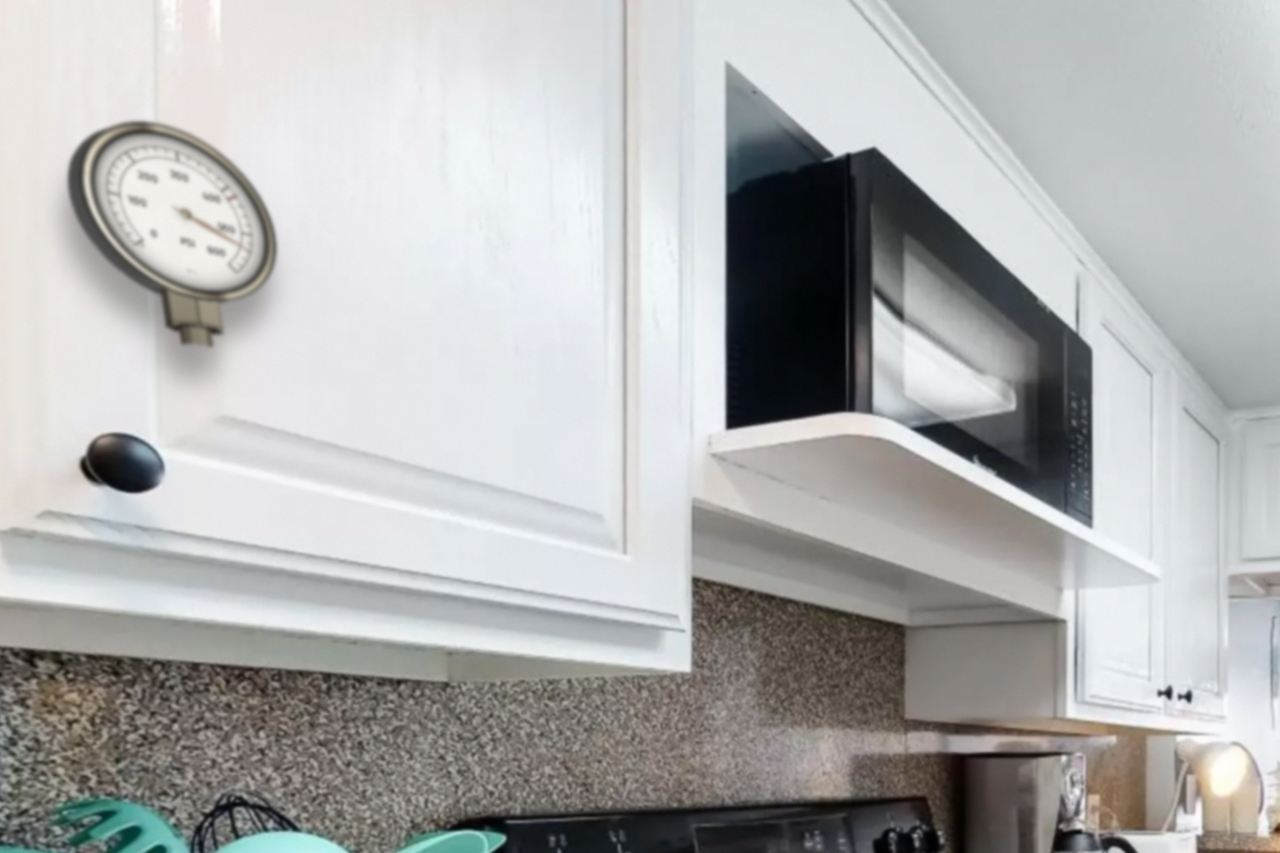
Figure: 540 psi
